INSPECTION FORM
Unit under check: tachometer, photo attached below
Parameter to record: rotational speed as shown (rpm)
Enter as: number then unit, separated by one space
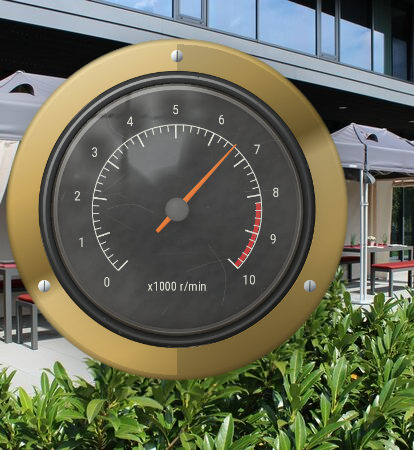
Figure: 6600 rpm
